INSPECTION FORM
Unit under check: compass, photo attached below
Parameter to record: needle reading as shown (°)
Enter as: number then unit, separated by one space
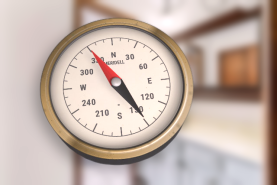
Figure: 330 °
